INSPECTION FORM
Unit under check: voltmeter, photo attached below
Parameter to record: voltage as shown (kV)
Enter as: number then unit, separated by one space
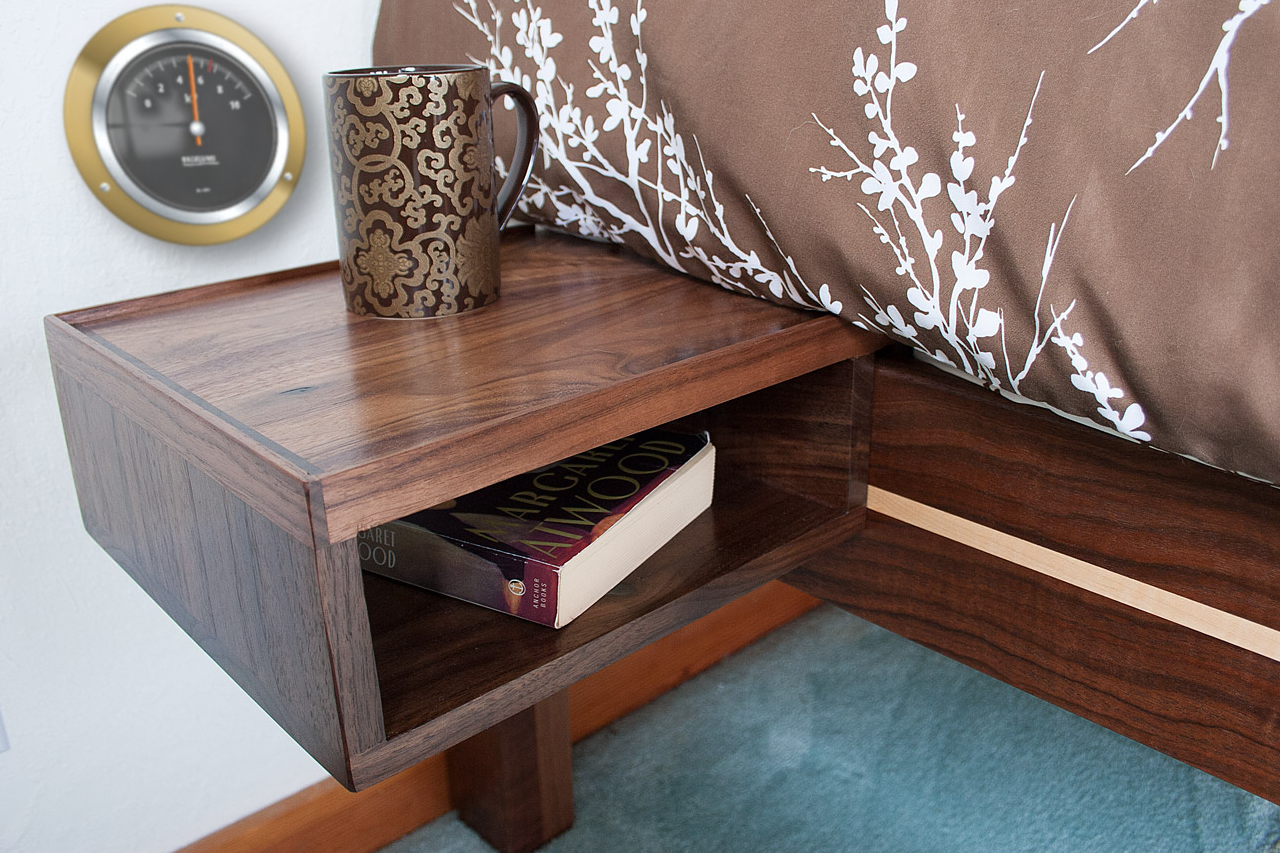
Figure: 5 kV
